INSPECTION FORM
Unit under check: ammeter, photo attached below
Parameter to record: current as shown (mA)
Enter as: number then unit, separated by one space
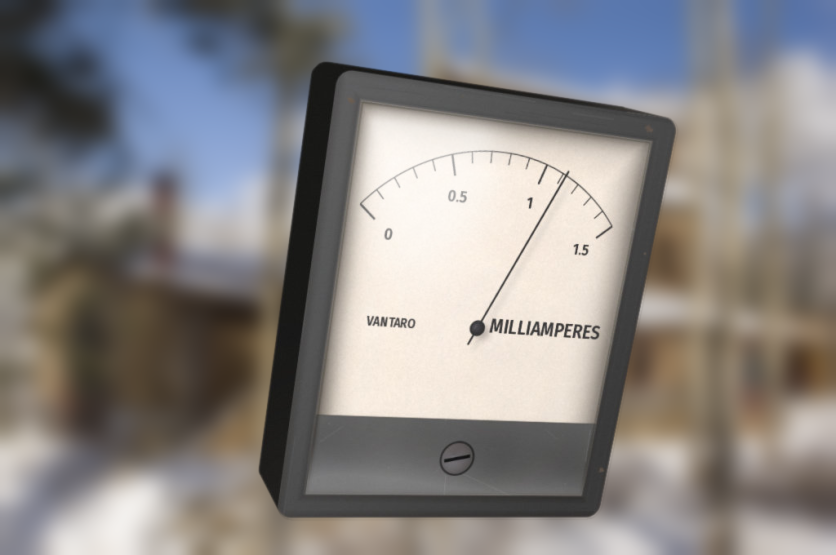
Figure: 1.1 mA
